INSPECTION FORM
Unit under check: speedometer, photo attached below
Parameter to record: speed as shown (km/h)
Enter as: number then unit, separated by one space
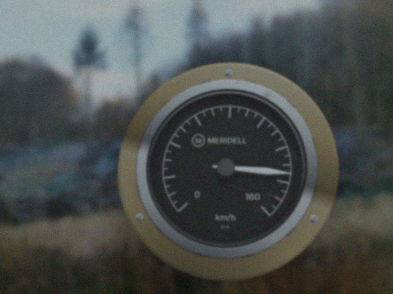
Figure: 135 km/h
